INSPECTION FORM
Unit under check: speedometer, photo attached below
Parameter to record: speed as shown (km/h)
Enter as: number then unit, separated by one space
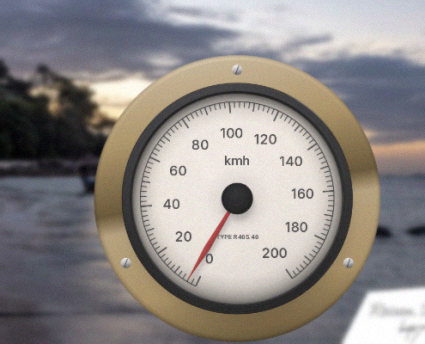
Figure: 4 km/h
